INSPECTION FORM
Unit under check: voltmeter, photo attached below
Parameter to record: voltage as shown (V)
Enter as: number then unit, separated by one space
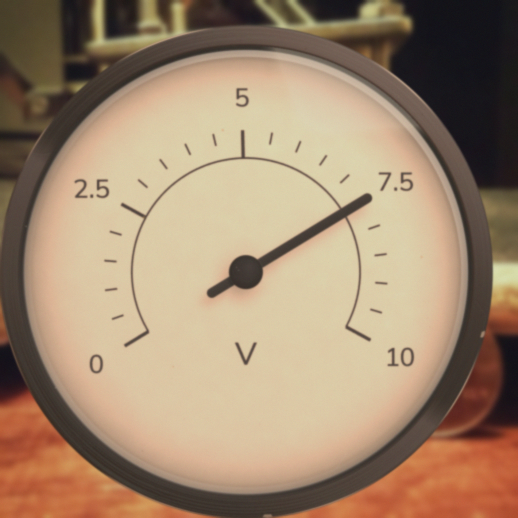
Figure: 7.5 V
